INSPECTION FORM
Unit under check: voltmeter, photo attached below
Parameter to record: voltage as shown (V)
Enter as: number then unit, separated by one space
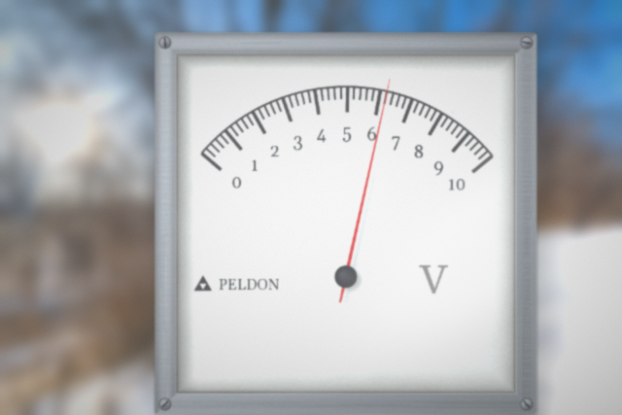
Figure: 6.2 V
